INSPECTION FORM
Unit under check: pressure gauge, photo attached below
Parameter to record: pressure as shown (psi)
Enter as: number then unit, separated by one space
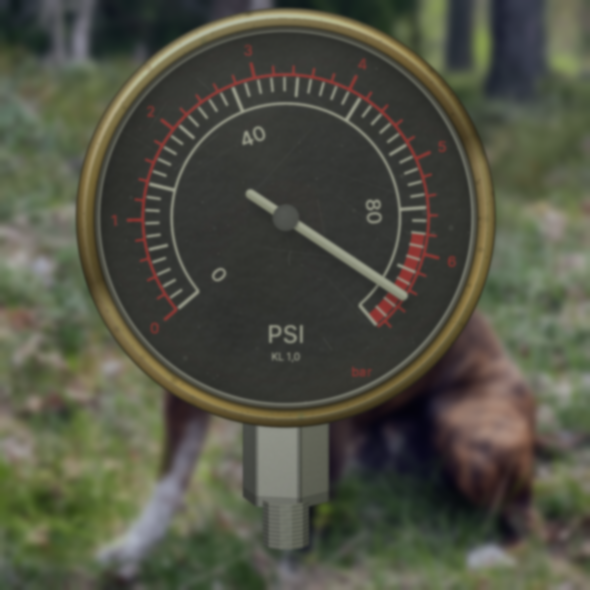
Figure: 94 psi
